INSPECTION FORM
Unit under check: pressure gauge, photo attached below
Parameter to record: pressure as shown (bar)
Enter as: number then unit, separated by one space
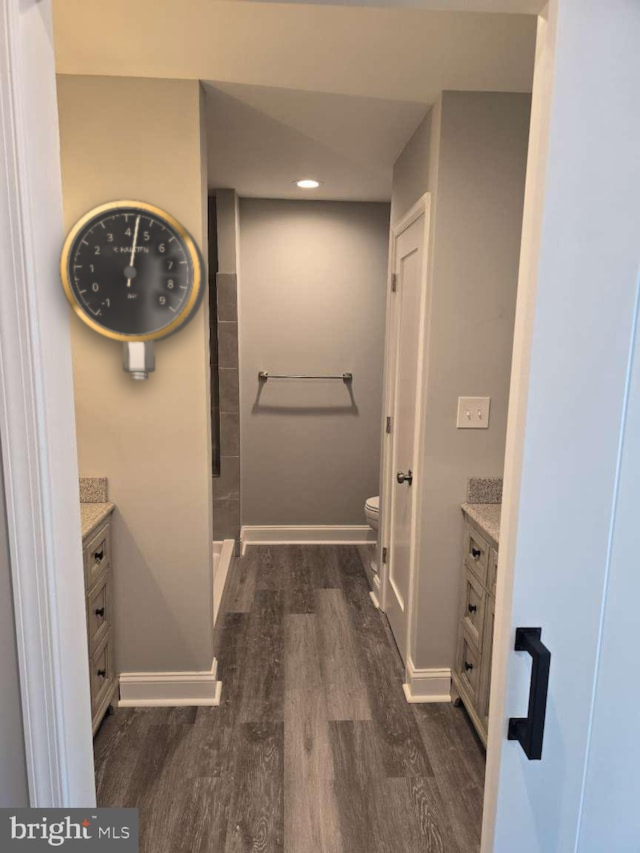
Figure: 4.5 bar
